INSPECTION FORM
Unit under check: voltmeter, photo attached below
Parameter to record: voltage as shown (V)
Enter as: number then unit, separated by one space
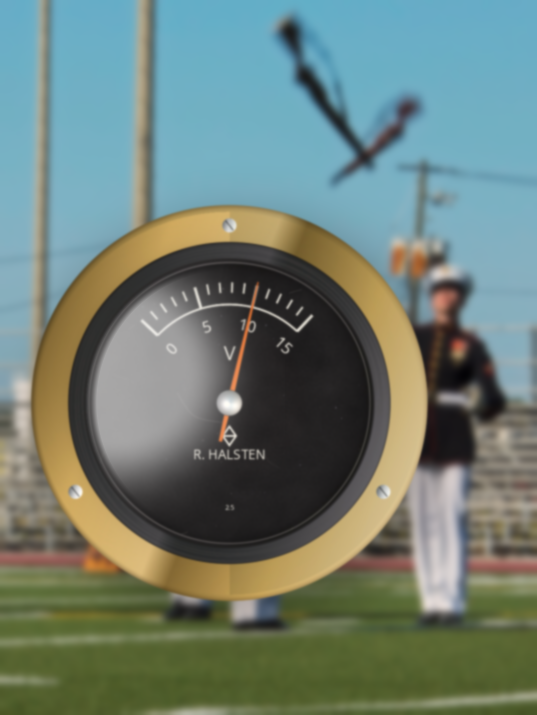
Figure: 10 V
